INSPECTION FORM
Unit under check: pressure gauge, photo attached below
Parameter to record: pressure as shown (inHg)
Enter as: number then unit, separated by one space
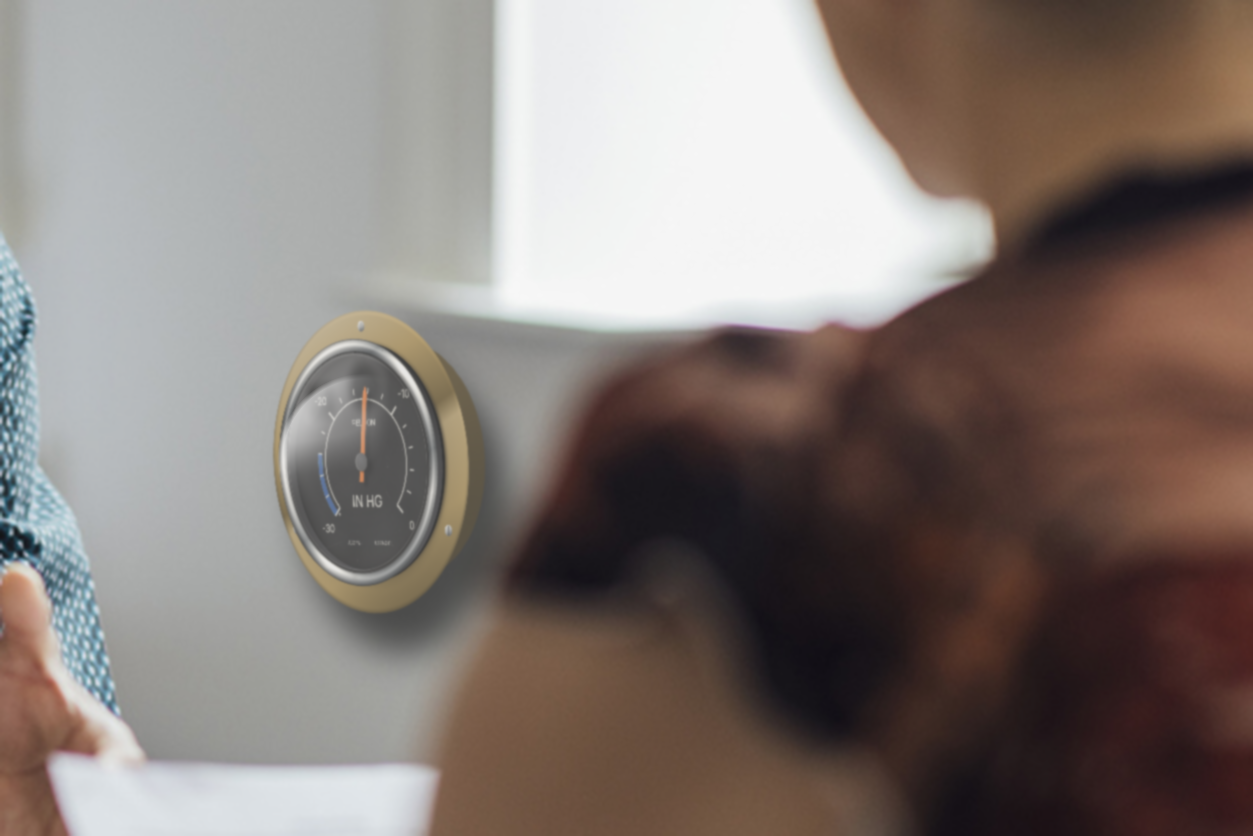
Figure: -14 inHg
